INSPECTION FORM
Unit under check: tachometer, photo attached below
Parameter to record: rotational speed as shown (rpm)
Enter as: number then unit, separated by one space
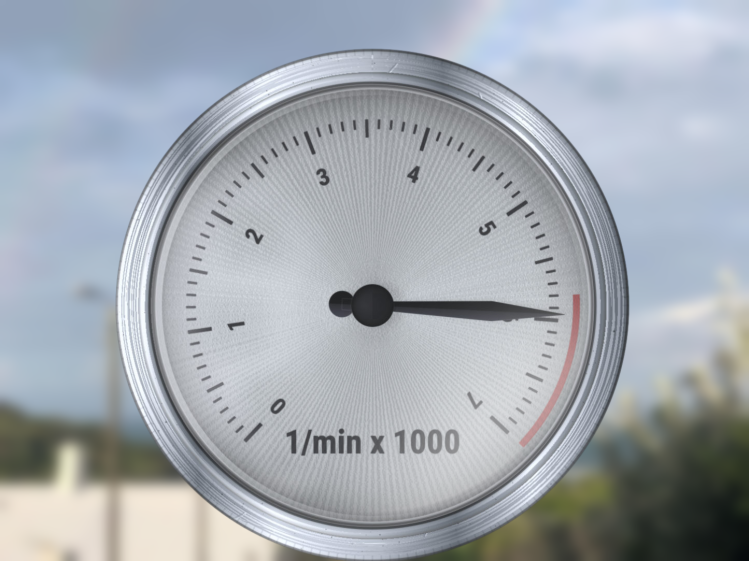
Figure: 5950 rpm
